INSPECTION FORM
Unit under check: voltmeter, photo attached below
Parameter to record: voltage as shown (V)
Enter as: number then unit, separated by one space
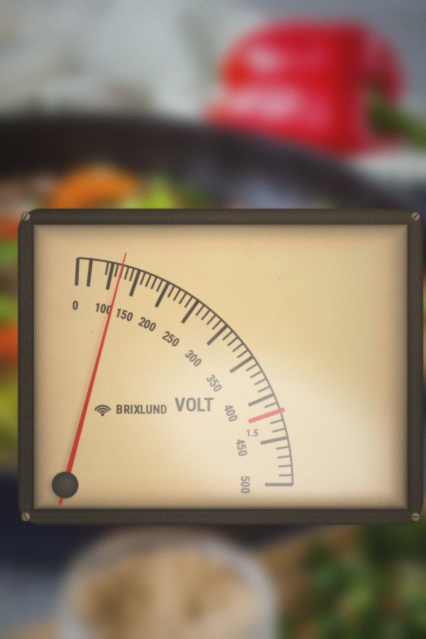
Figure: 120 V
